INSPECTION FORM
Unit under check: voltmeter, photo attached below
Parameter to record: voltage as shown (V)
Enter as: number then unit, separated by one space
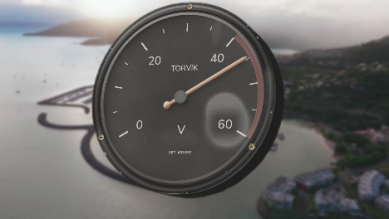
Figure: 45 V
